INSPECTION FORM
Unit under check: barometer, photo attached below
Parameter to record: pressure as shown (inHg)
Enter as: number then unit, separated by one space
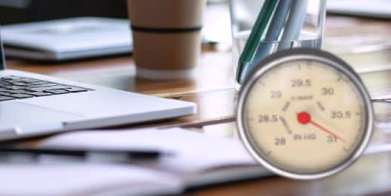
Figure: 30.9 inHg
